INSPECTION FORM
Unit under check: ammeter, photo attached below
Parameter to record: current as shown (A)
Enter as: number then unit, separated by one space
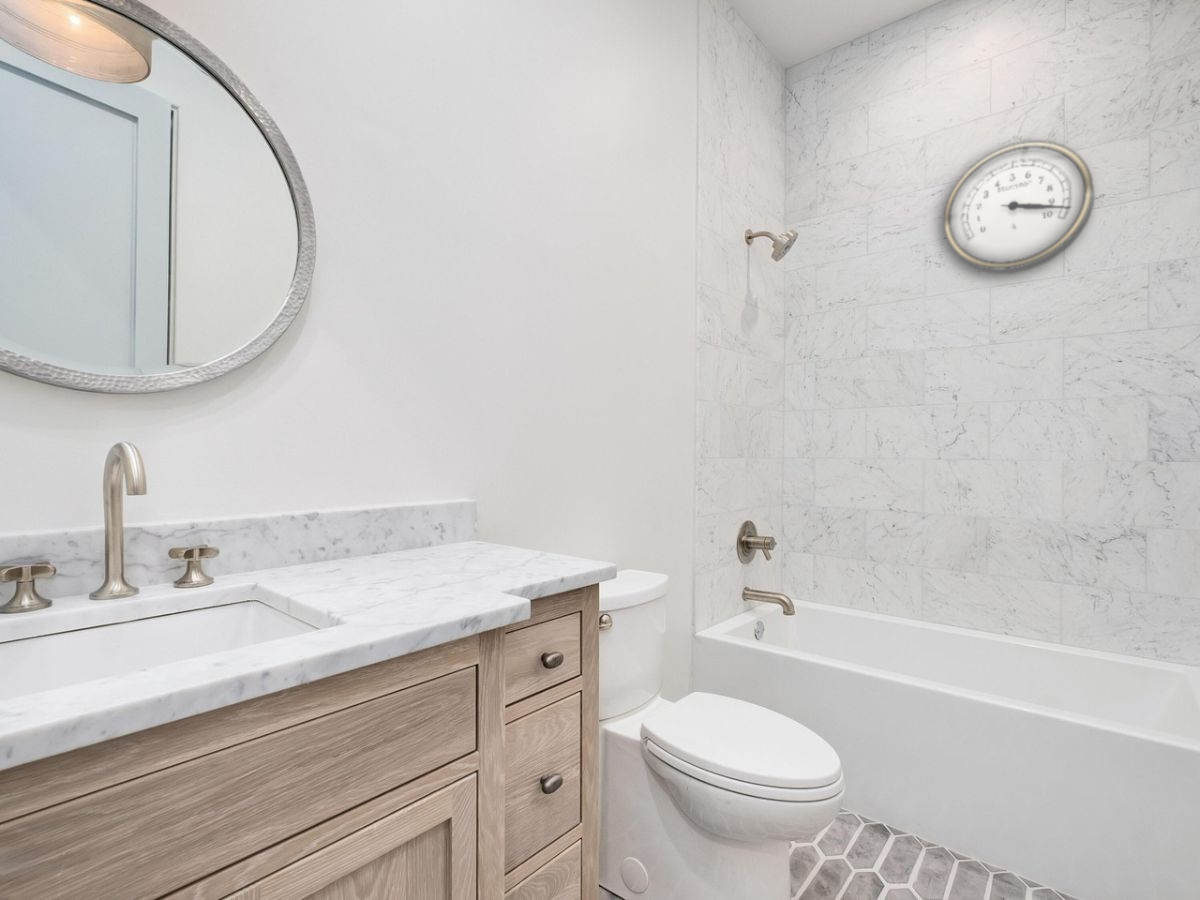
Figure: 9.5 A
